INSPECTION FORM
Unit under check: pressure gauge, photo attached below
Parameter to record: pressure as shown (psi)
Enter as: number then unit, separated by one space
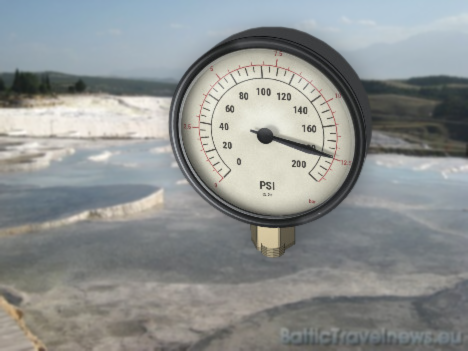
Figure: 180 psi
